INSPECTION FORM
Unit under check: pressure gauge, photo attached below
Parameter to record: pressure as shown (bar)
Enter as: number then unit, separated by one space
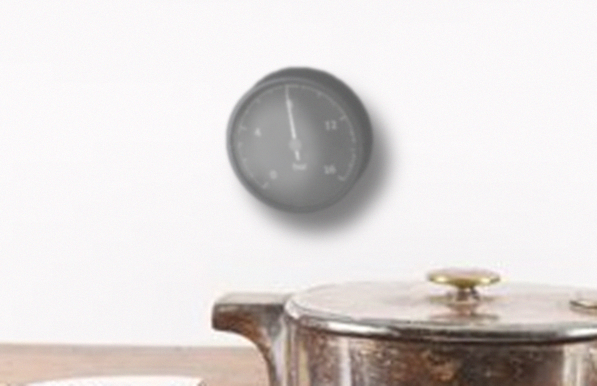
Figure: 8 bar
